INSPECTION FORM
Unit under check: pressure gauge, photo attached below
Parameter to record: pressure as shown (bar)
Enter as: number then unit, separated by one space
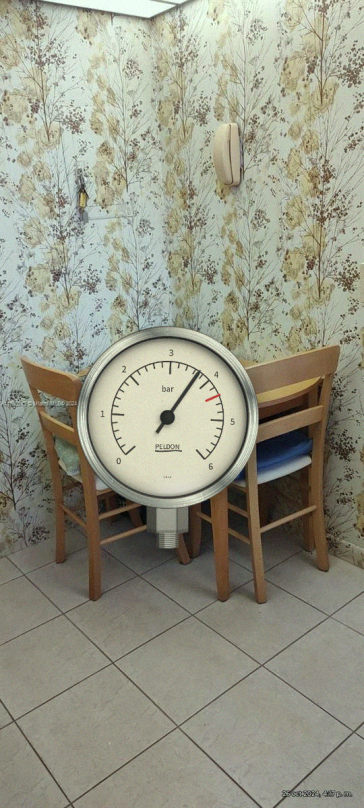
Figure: 3.7 bar
